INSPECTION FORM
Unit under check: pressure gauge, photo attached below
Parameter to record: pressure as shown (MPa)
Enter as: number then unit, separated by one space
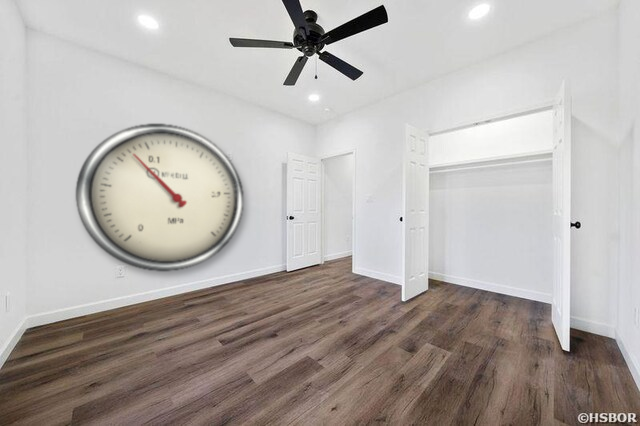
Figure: 0.085 MPa
